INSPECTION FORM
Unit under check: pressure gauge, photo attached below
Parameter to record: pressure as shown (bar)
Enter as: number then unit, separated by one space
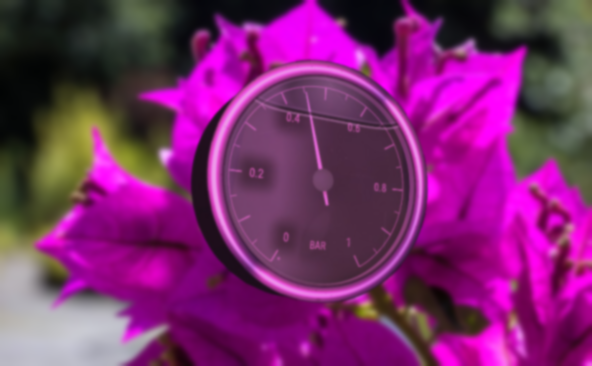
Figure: 0.45 bar
